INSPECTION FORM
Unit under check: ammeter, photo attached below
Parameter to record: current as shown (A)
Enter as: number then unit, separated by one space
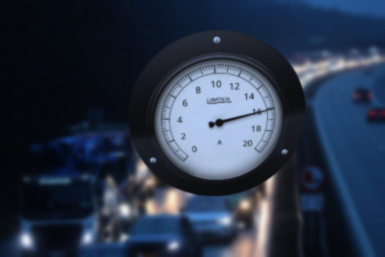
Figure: 16 A
